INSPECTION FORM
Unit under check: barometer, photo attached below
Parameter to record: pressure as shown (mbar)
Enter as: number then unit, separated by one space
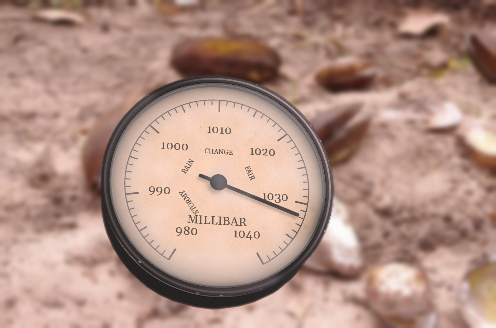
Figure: 1032 mbar
